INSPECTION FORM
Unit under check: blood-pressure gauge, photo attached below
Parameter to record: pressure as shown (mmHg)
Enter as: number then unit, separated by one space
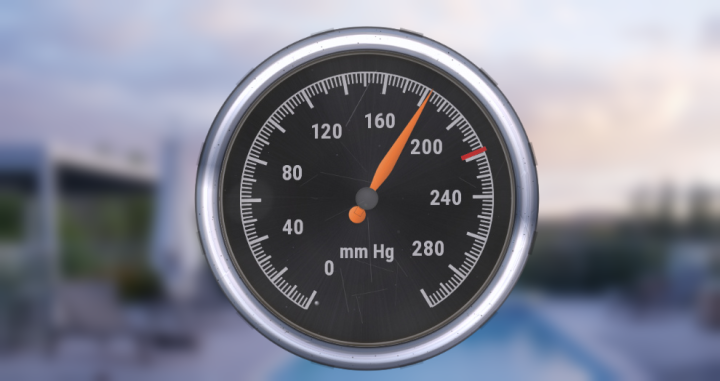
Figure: 182 mmHg
